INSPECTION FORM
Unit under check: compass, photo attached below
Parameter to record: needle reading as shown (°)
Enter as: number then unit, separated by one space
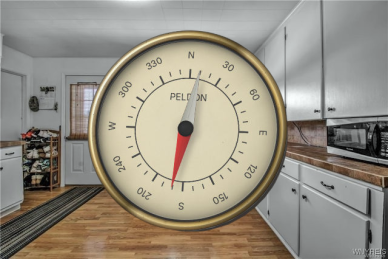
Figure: 190 °
